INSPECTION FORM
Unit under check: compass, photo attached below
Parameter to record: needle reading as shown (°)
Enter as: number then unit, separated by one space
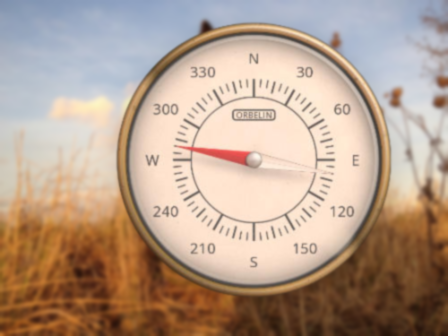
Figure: 280 °
